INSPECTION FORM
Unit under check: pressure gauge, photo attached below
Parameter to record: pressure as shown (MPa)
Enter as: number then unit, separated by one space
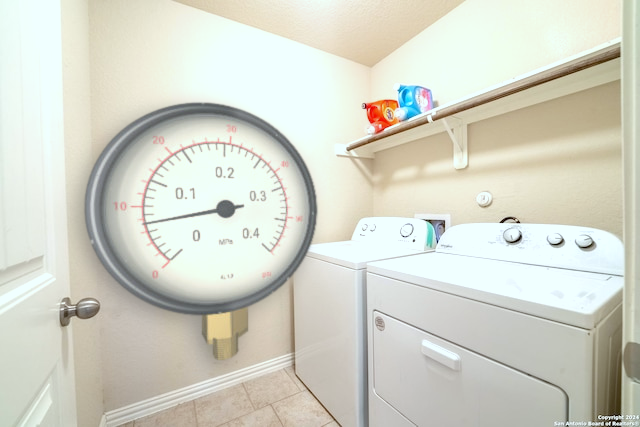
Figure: 0.05 MPa
